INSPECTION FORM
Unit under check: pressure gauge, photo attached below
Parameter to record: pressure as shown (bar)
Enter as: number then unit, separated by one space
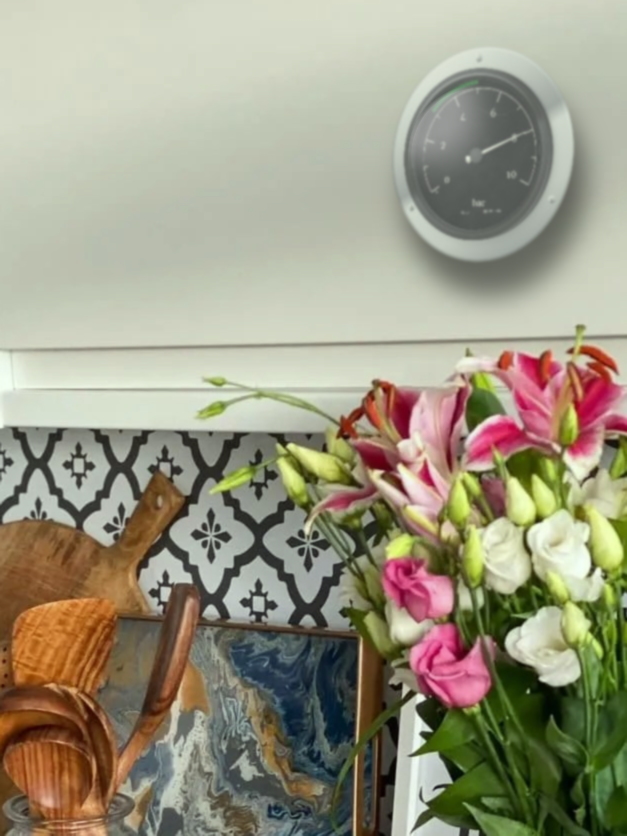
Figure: 8 bar
